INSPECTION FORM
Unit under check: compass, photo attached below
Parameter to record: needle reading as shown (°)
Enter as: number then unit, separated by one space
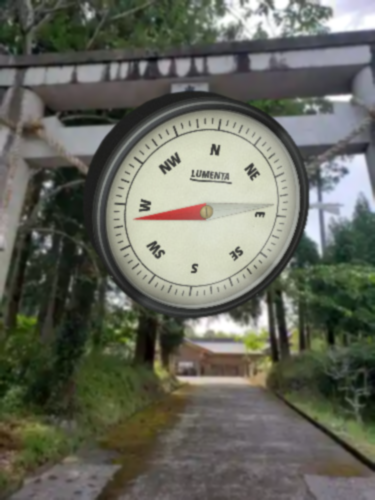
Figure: 260 °
